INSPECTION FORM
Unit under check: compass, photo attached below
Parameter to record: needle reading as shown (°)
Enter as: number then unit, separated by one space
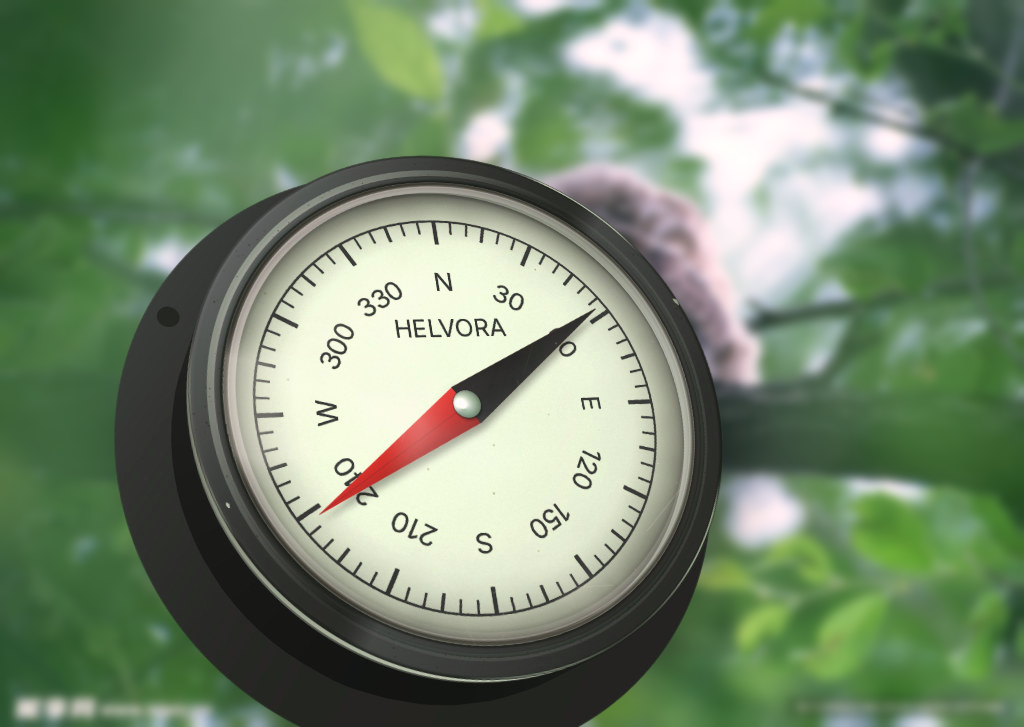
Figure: 237.5 °
